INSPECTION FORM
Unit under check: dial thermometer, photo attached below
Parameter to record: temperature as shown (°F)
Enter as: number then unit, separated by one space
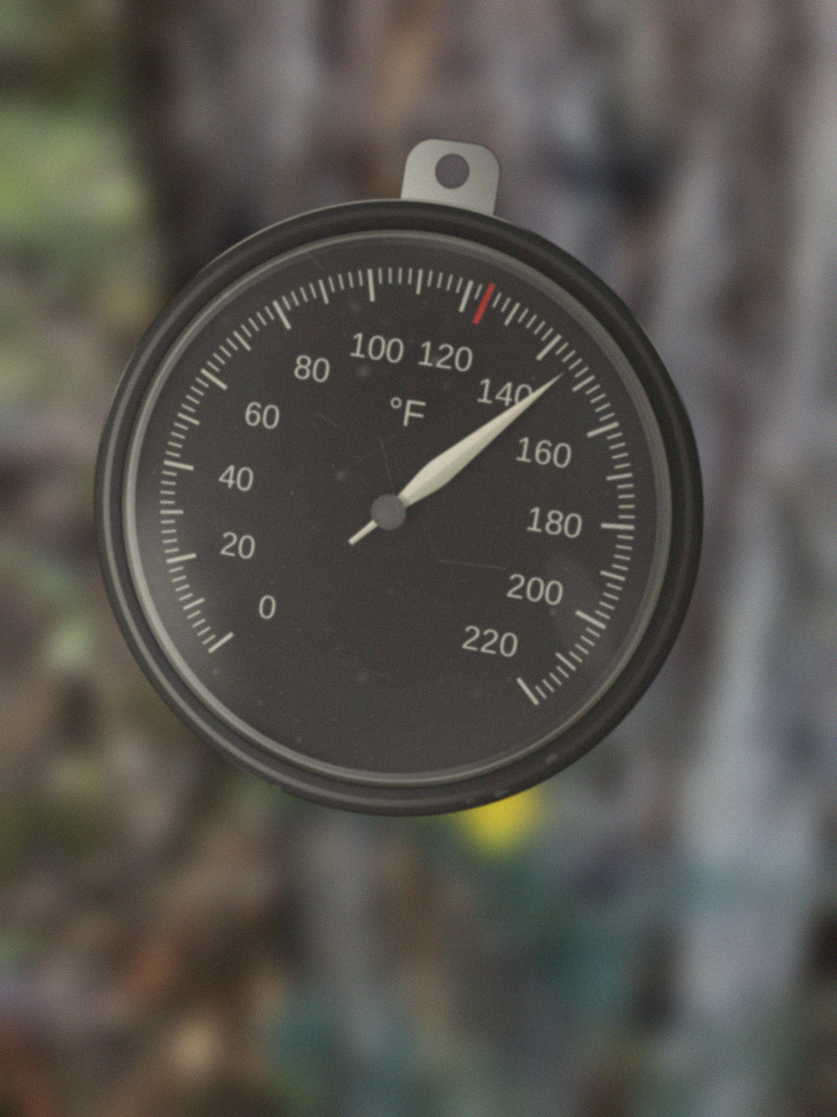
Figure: 146 °F
